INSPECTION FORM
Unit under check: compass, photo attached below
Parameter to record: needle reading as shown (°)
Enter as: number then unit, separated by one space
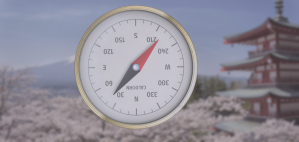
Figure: 220 °
